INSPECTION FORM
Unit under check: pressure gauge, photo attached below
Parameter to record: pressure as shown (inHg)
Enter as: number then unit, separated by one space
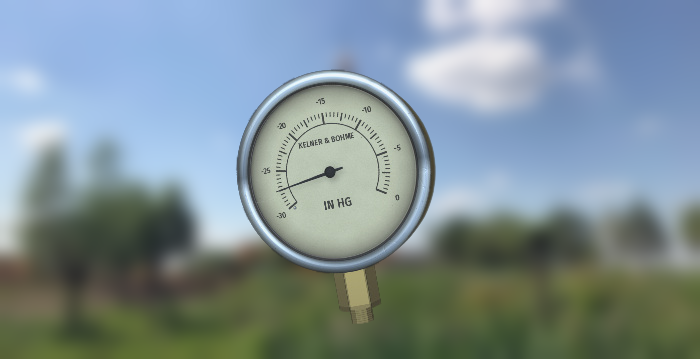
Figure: -27.5 inHg
